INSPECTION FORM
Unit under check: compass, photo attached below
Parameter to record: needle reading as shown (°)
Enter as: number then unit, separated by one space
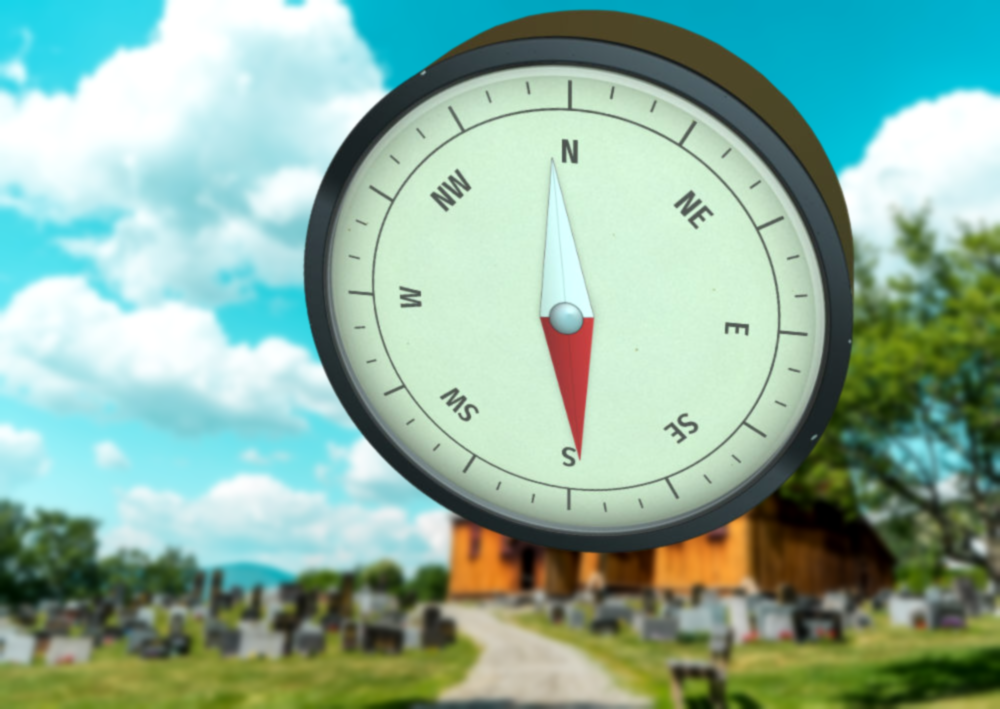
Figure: 175 °
